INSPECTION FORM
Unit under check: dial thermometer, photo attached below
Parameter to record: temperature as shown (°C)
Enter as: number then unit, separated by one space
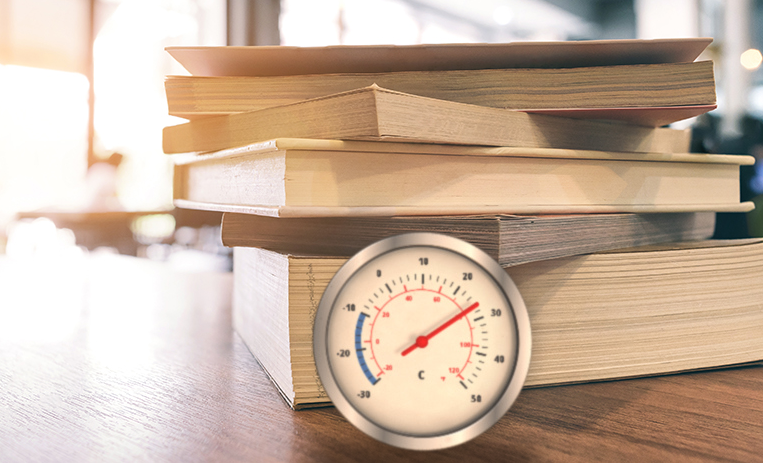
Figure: 26 °C
